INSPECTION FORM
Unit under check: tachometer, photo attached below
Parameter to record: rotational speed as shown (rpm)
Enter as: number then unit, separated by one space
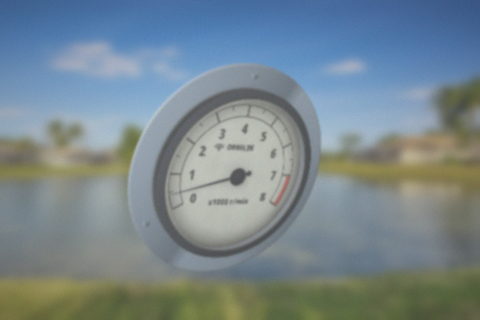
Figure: 500 rpm
